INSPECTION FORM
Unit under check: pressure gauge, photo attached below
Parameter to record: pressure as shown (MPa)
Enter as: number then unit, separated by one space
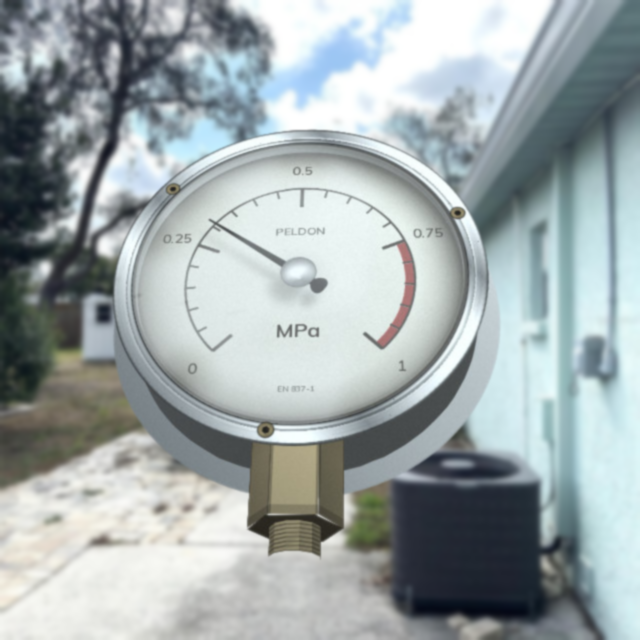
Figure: 0.3 MPa
